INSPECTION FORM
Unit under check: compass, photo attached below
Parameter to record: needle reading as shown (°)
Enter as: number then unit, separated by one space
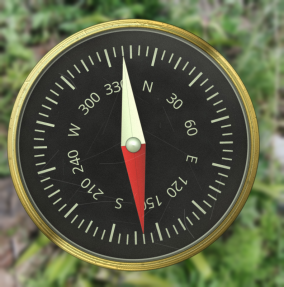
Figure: 160 °
